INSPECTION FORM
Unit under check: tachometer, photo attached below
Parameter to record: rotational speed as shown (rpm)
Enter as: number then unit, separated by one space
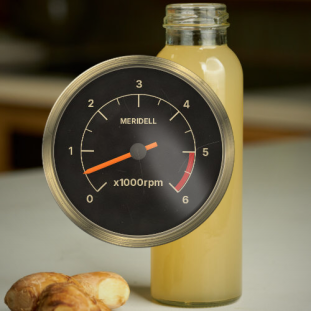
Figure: 500 rpm
